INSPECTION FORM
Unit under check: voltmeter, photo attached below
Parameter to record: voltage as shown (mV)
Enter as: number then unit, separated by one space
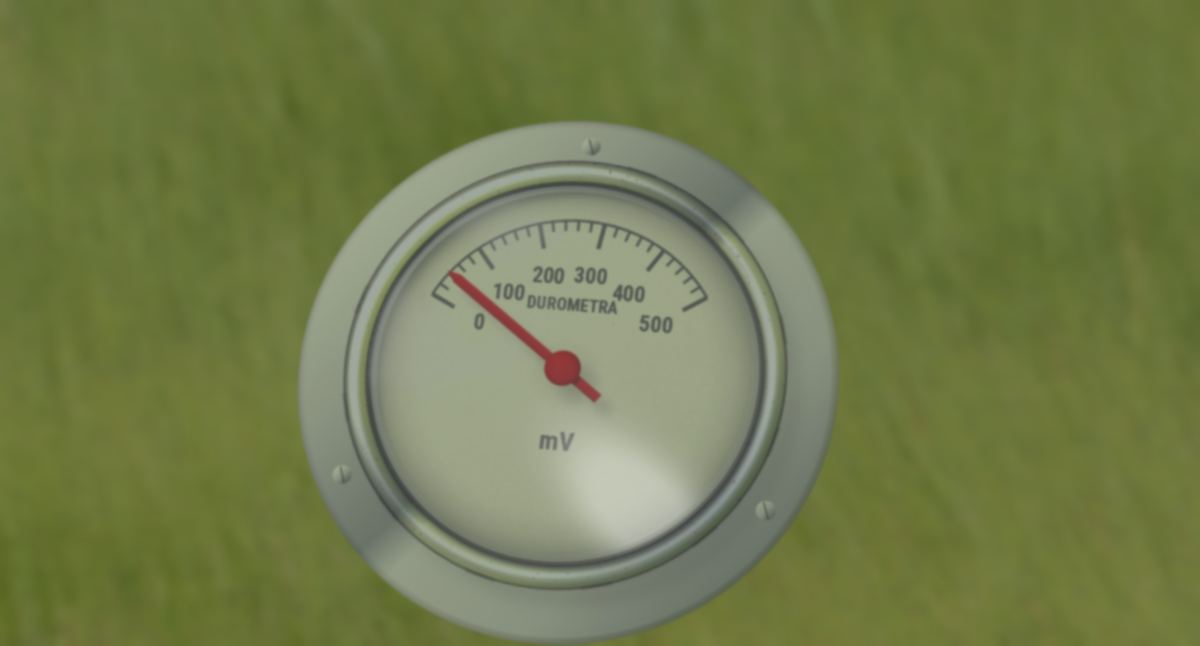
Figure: 40 mV
